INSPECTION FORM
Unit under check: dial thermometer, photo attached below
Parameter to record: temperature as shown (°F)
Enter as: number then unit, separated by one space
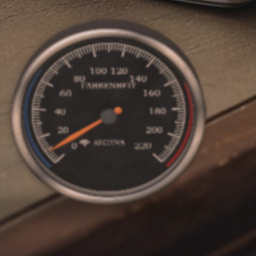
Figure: 10 °F
